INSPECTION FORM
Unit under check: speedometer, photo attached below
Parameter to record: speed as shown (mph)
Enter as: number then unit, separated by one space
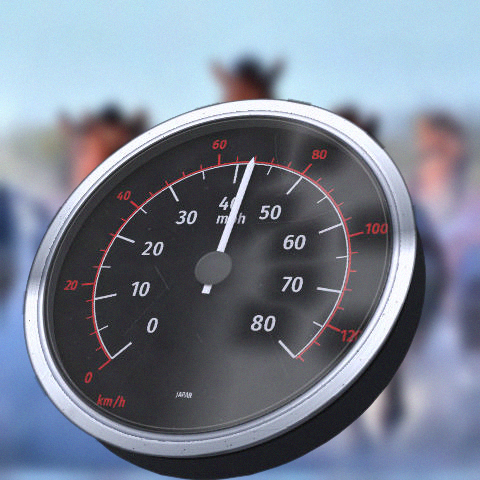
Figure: 42.5 mph
